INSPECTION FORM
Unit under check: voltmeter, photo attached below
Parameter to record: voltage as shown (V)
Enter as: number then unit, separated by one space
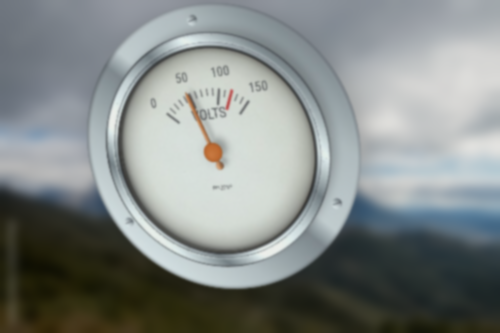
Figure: 50 V
